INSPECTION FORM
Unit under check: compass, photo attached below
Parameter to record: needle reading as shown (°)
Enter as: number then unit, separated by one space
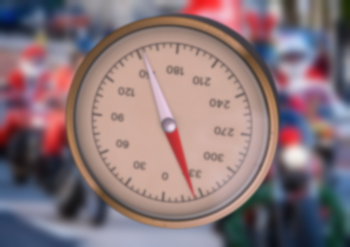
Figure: 335 °
